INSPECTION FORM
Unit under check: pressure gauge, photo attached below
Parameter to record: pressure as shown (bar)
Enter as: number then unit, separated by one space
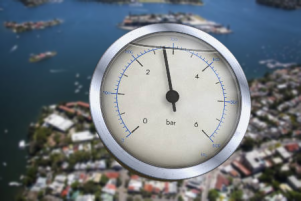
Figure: 2.75 bar
